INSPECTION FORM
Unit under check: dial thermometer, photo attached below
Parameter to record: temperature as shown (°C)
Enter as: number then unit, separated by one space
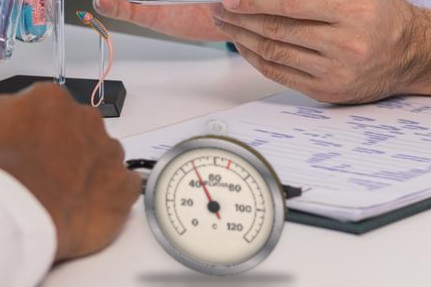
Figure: 48 °C
